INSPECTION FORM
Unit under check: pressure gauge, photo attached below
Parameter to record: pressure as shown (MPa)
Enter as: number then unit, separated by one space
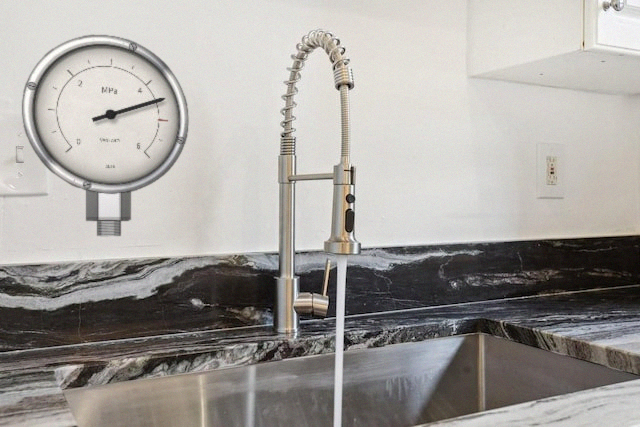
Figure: 4.5 MPa
